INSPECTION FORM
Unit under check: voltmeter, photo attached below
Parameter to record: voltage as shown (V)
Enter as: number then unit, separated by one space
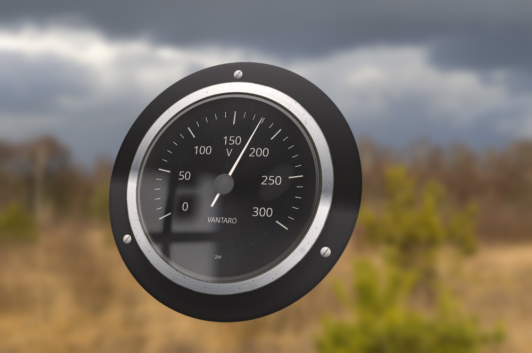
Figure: 180 V
